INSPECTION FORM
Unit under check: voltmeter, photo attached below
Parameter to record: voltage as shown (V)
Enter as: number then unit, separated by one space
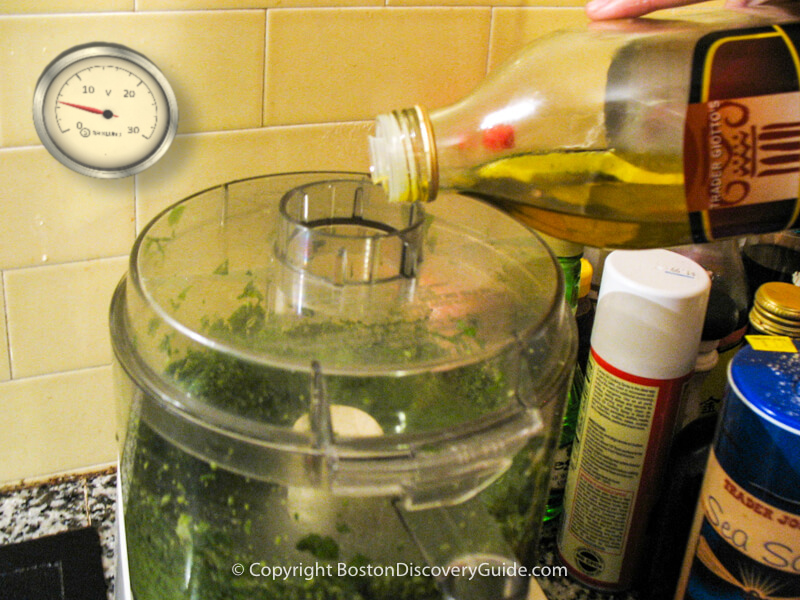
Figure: 5 V
